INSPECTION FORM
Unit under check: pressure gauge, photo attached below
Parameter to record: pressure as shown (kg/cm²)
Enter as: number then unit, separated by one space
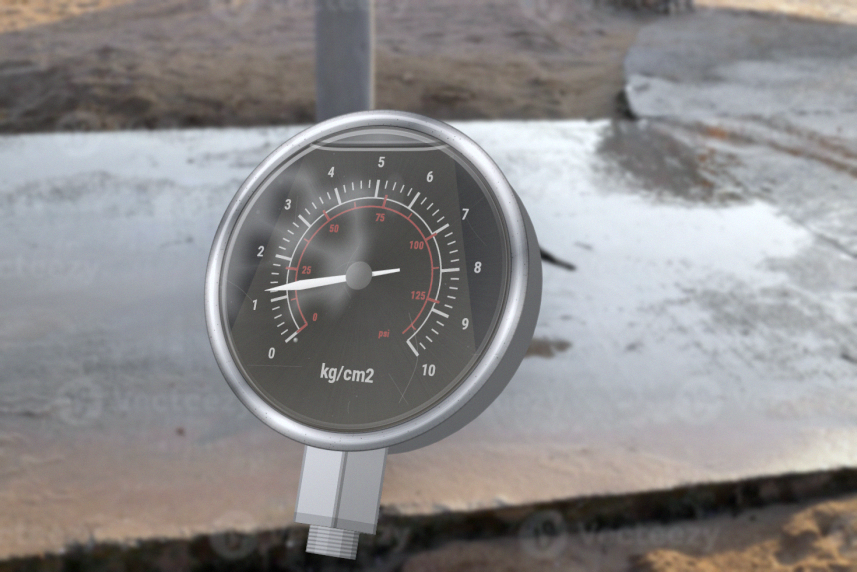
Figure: 1.2 kg/cm²
